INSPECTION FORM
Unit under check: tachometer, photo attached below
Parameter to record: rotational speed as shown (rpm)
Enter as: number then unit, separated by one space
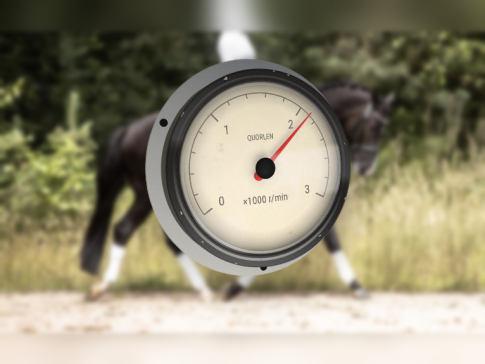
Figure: 2100 rpm
